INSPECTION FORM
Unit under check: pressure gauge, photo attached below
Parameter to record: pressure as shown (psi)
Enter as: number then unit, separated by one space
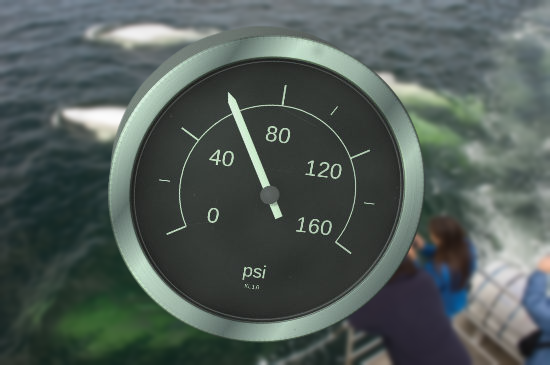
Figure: 60 psi
